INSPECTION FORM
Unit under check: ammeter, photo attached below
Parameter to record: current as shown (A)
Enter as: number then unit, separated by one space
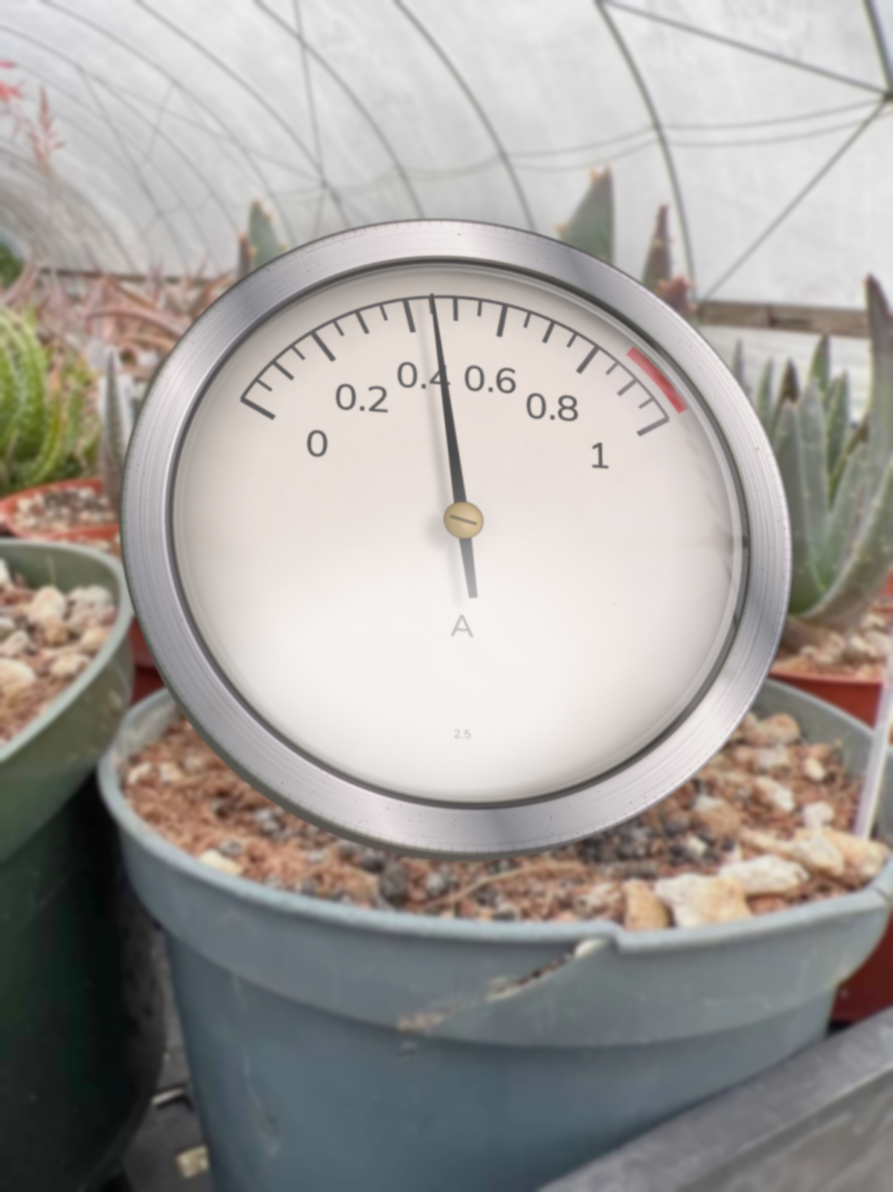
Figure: 0.45 A
